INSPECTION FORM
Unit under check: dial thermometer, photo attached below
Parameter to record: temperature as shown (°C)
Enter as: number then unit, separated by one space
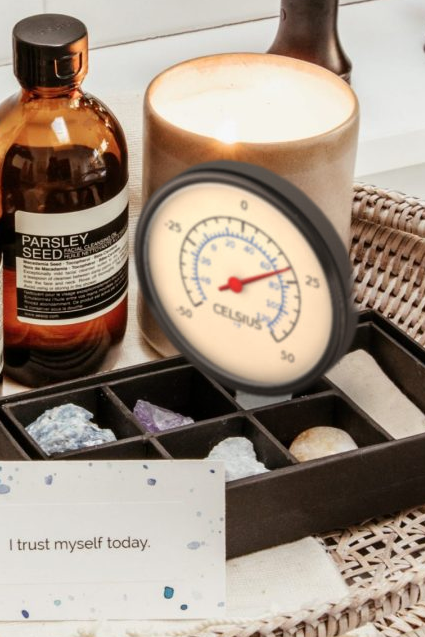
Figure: 20 °C
